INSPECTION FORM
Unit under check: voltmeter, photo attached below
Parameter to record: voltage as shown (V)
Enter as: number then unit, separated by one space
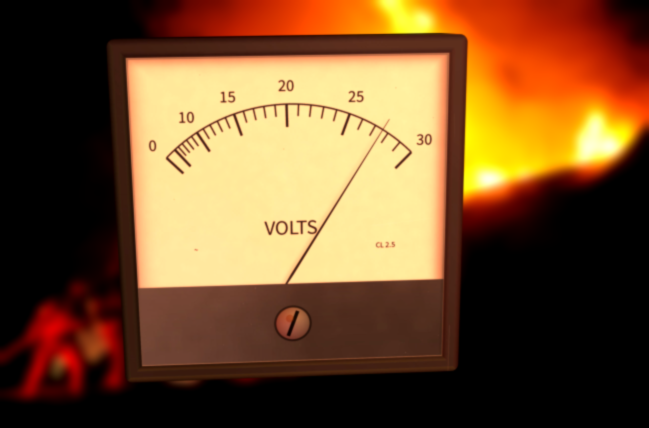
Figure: 27.5 V
